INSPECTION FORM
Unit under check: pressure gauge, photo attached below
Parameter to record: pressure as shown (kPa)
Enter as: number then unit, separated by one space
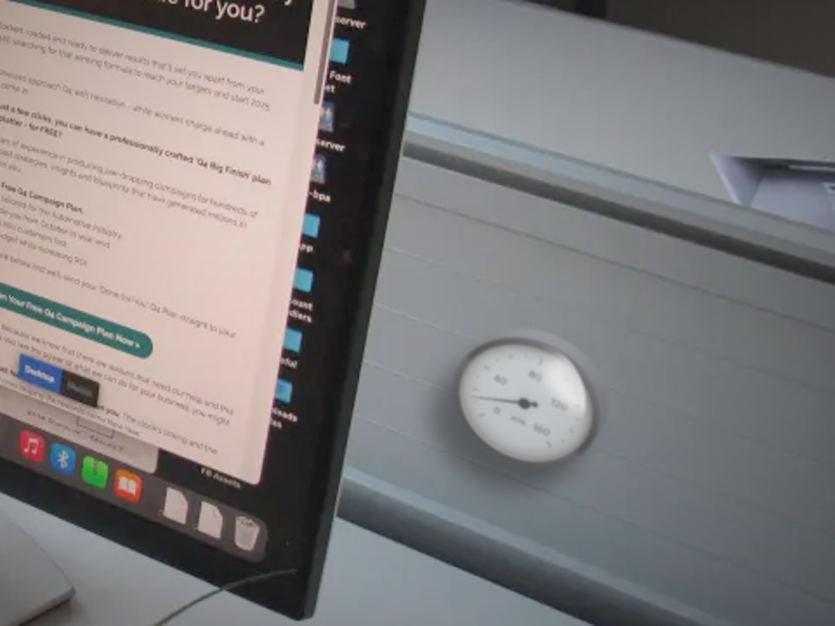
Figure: 15 kPa
